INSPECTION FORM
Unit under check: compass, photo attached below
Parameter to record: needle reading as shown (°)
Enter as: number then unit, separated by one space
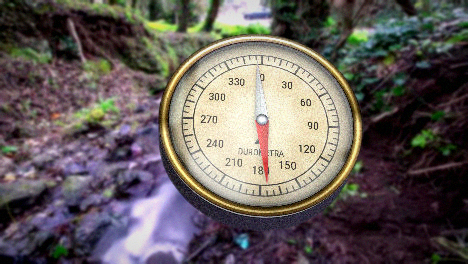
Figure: 175 °
